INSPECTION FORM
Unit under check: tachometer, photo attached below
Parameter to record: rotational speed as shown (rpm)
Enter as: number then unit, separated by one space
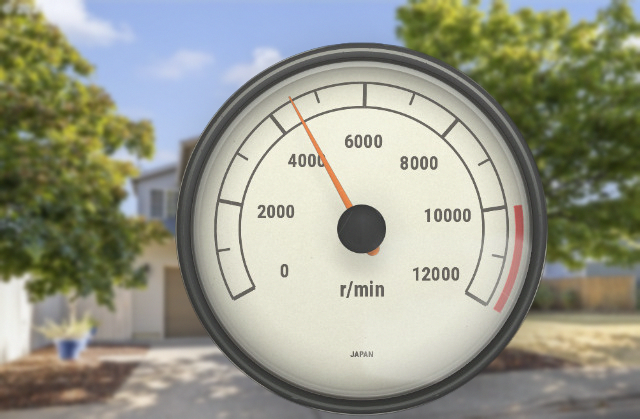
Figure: 4500 rpm
